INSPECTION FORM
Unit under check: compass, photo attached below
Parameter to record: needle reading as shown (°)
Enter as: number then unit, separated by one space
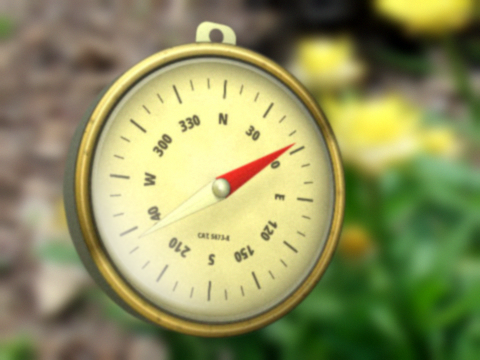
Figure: 55 °
